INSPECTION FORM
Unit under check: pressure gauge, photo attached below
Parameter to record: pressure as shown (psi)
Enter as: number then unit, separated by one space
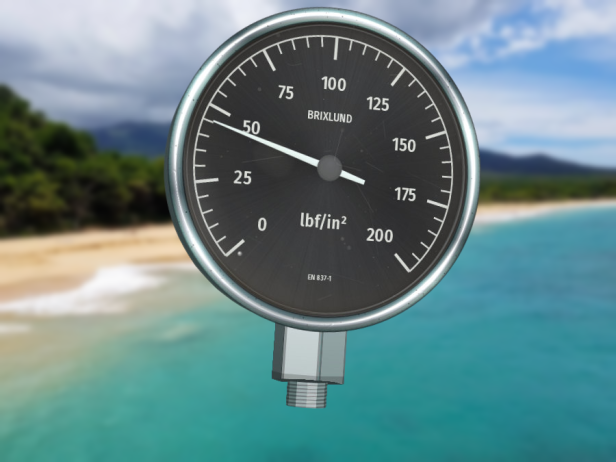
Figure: 45 psi
